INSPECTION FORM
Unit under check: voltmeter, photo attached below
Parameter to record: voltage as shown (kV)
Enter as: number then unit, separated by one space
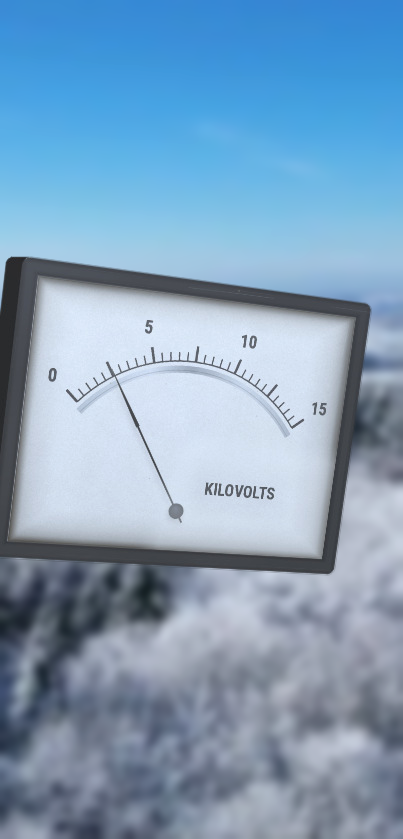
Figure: 2.5 kV
